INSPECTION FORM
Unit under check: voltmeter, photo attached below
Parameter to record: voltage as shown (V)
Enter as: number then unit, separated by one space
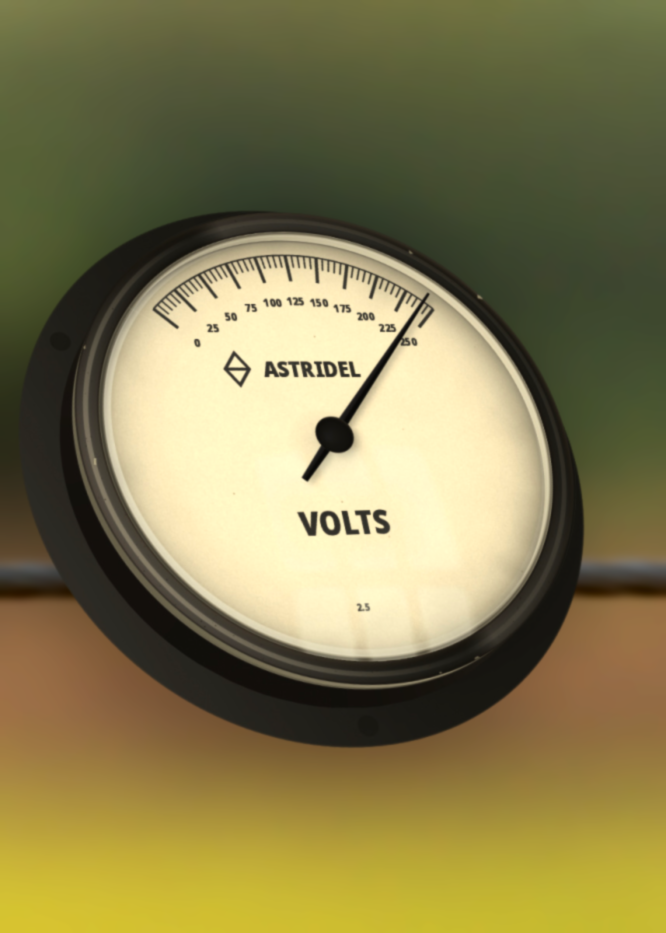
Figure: 240 V
